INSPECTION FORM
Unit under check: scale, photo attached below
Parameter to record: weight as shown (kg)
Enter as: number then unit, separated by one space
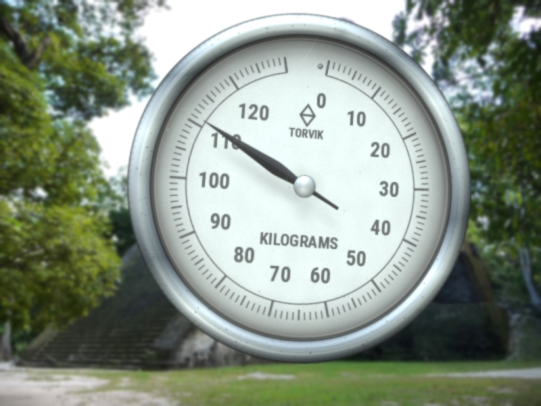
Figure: 111 kg
